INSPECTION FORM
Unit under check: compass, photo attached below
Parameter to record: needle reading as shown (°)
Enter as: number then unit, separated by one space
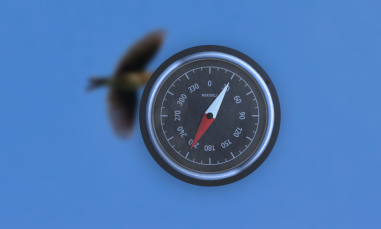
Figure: 210 °
